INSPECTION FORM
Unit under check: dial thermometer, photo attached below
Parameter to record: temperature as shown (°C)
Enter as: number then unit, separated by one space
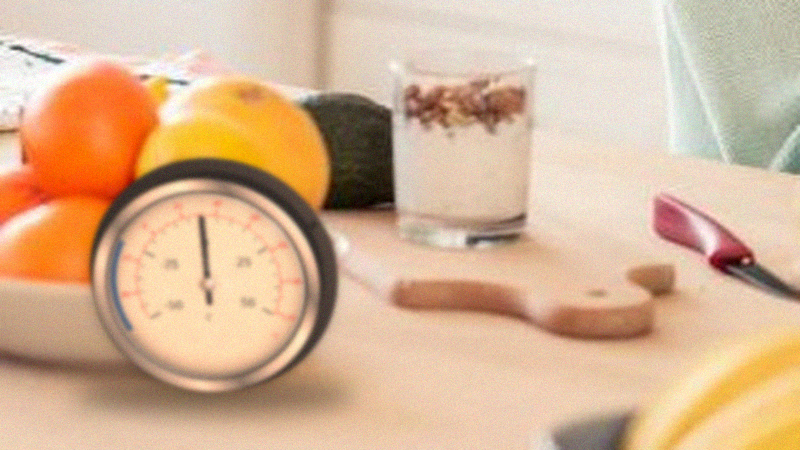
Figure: 0 °C
